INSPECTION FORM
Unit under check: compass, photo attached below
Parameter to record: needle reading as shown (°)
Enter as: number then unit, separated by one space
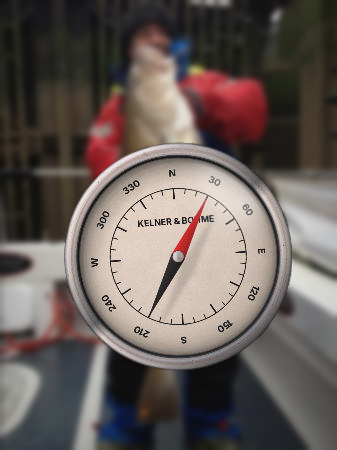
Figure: 30 °
